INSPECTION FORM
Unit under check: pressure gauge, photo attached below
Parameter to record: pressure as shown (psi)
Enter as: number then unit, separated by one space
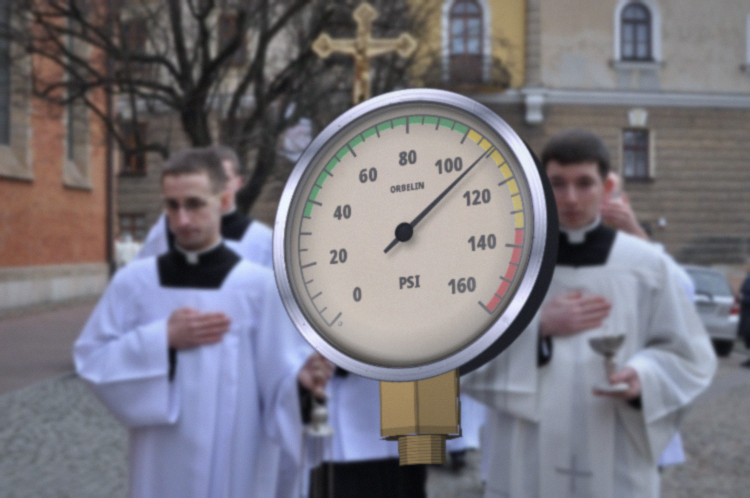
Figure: 110 psi
